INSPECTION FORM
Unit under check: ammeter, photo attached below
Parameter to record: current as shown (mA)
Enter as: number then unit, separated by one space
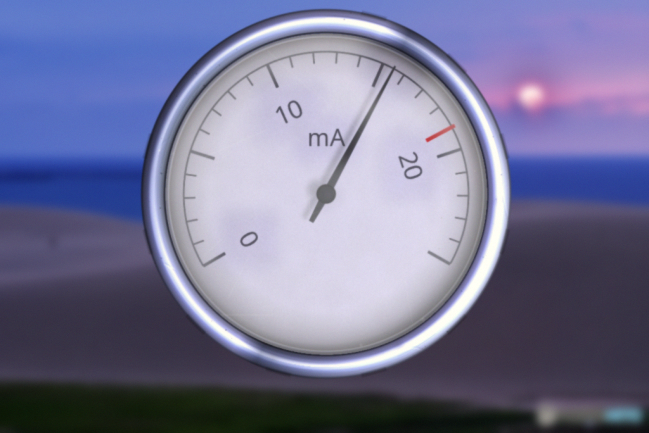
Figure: 15.5 mA
